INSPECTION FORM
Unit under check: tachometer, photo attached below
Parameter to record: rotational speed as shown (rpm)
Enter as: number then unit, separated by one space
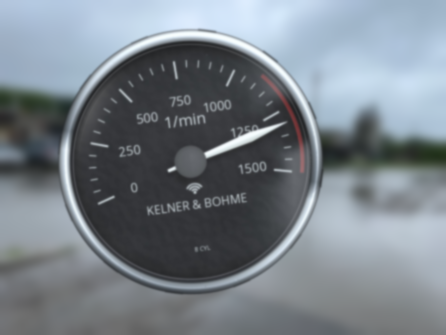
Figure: 1300 rpm
